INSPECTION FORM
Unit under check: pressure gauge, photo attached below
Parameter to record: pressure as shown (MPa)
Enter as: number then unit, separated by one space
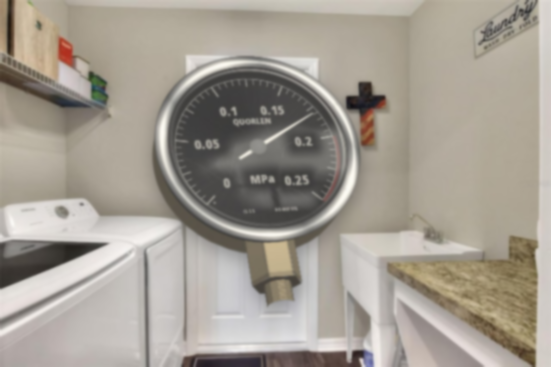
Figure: 0.18 MPa
